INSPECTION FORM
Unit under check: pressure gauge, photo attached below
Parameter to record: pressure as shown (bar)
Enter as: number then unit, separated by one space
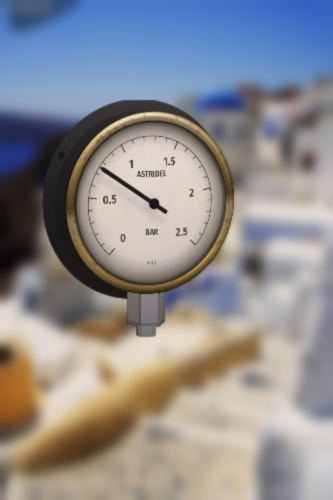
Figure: 0.75 bar
